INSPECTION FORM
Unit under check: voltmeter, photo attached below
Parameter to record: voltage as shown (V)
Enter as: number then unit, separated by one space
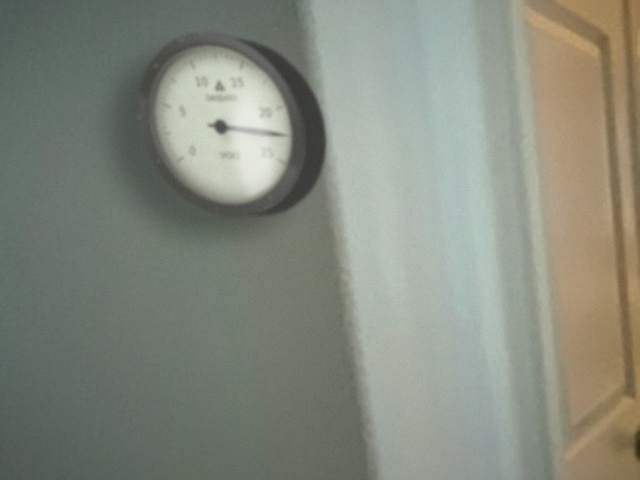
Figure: 22.5 V
